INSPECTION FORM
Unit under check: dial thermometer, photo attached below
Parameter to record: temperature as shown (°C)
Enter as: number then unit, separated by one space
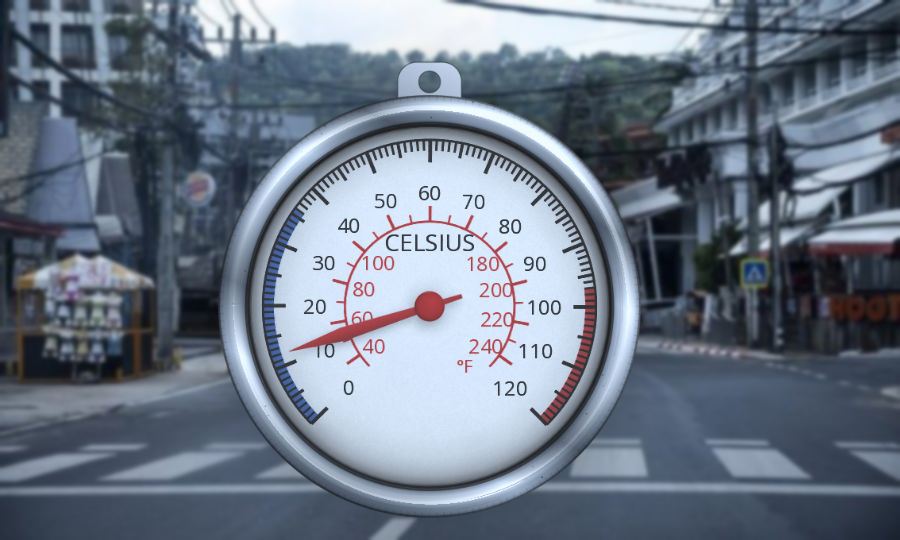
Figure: 12 °C
